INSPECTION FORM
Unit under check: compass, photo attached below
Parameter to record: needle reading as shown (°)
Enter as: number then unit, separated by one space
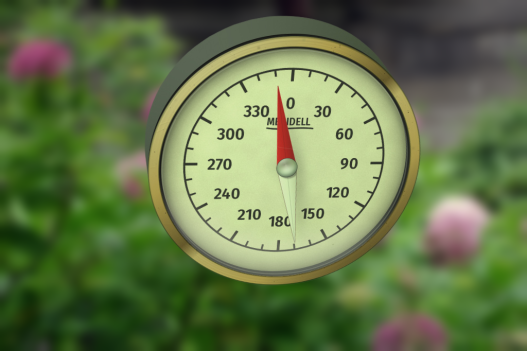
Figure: 350 °
